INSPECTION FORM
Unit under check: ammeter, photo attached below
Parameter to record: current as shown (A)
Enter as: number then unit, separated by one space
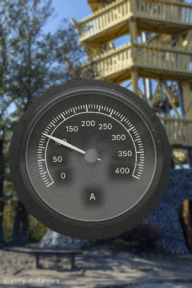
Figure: 100 A
